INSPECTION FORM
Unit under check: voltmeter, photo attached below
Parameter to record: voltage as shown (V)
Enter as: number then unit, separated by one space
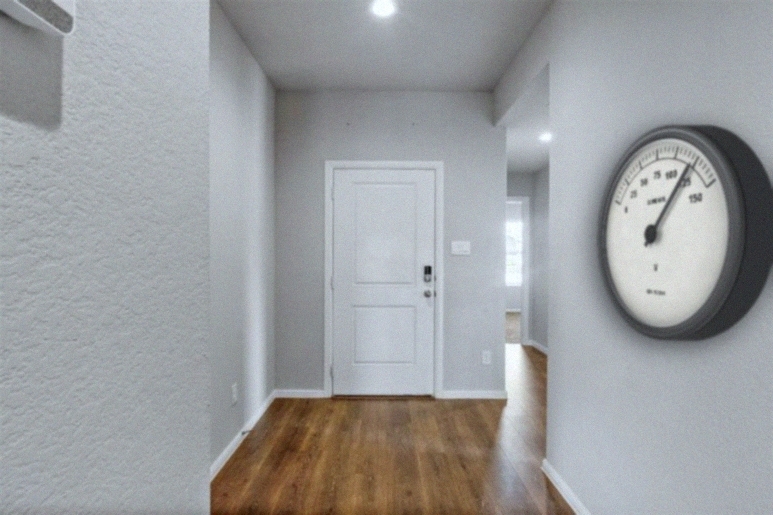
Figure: 125 V
